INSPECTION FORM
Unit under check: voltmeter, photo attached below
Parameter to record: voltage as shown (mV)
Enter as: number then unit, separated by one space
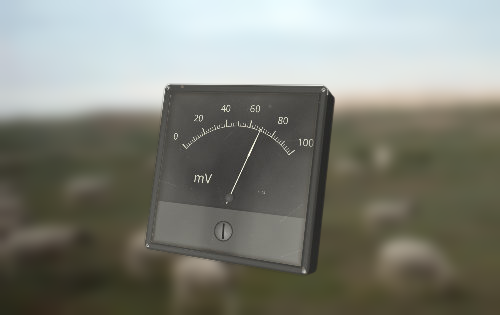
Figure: 70 mV
